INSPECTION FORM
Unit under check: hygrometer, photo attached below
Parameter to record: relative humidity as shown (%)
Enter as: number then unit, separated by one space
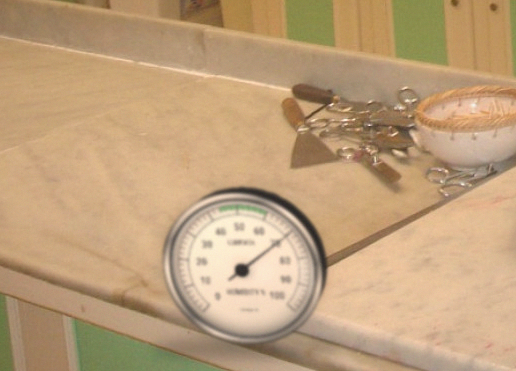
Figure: 70 %
